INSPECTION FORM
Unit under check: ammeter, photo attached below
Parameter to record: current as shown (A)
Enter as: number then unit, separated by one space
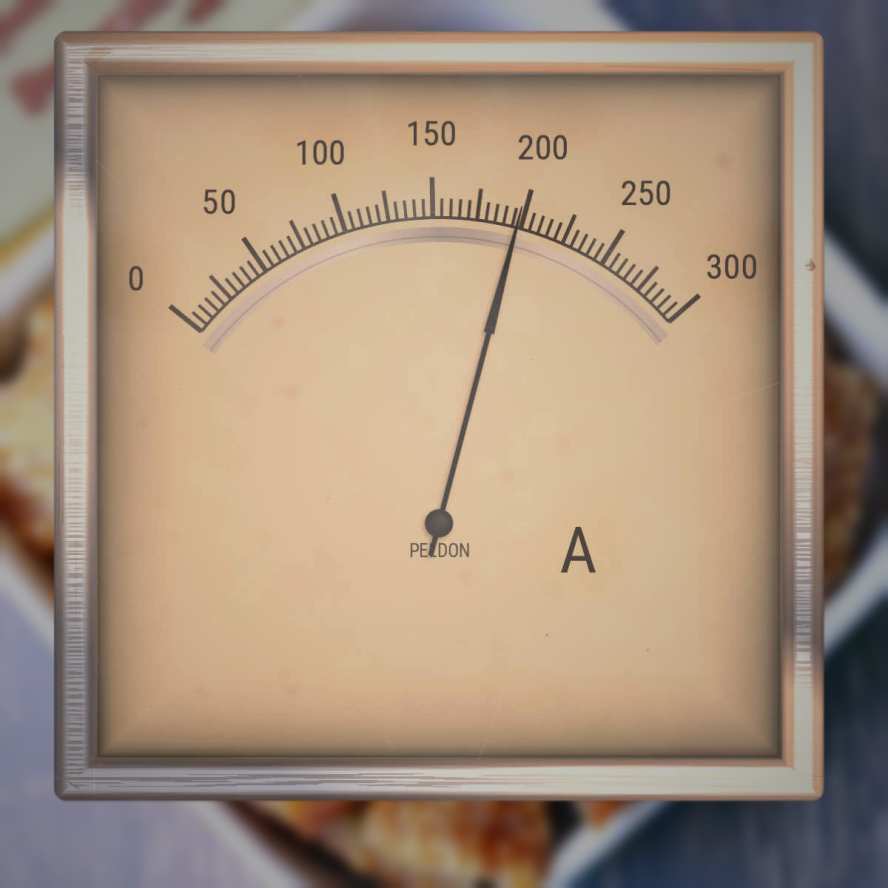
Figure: 197.5 A
